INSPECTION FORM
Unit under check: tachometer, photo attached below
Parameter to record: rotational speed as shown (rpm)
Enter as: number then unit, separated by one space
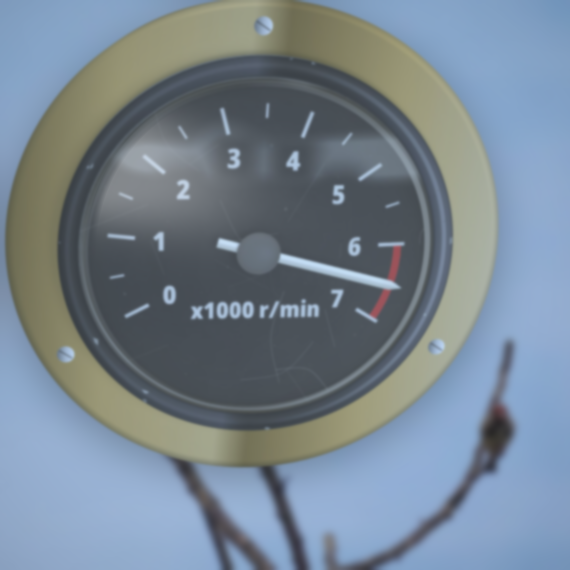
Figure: 6500 rpm
